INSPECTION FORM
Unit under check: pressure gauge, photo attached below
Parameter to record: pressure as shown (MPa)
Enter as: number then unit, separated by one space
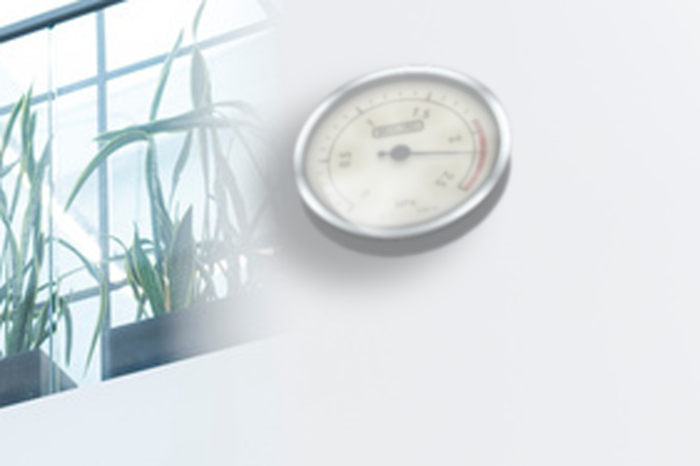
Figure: 2.2 MPa
